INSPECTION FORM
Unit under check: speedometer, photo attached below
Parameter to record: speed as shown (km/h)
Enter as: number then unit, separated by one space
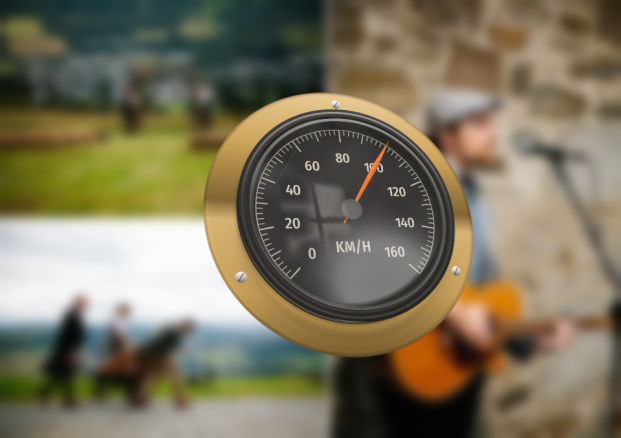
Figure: 100 km/h
